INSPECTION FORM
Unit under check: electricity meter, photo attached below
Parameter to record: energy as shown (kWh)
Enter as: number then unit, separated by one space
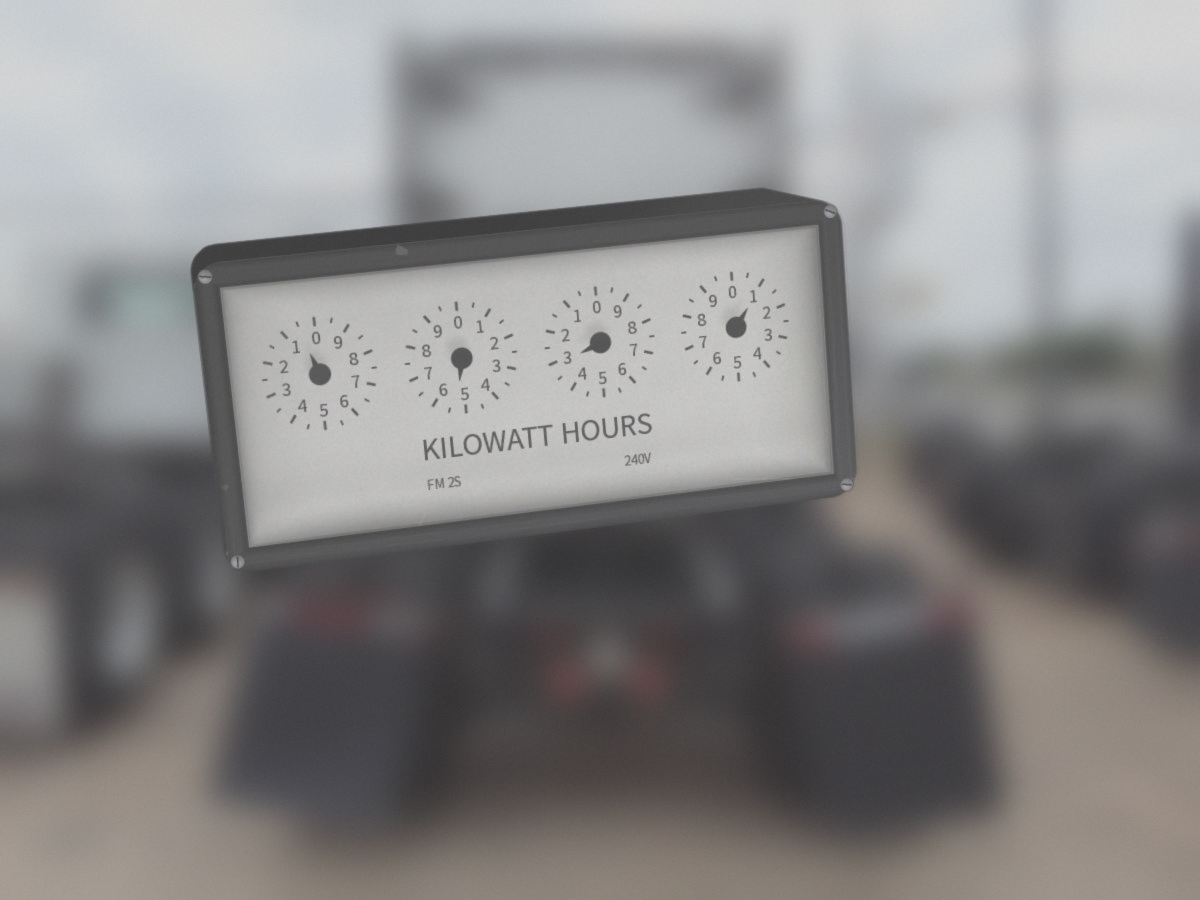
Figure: 531 kWh
